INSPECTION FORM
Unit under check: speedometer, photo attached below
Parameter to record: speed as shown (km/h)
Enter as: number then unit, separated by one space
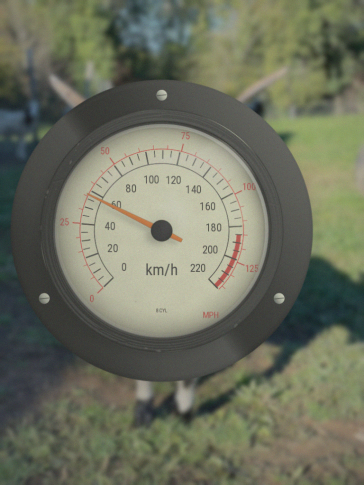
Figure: 57.5 km/h
